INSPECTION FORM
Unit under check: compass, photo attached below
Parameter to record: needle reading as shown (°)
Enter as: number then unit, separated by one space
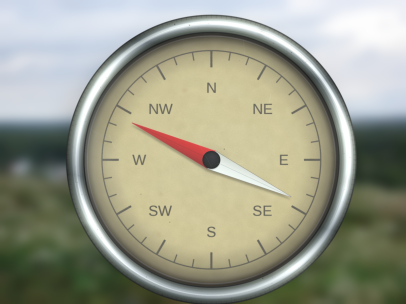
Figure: 295 °
